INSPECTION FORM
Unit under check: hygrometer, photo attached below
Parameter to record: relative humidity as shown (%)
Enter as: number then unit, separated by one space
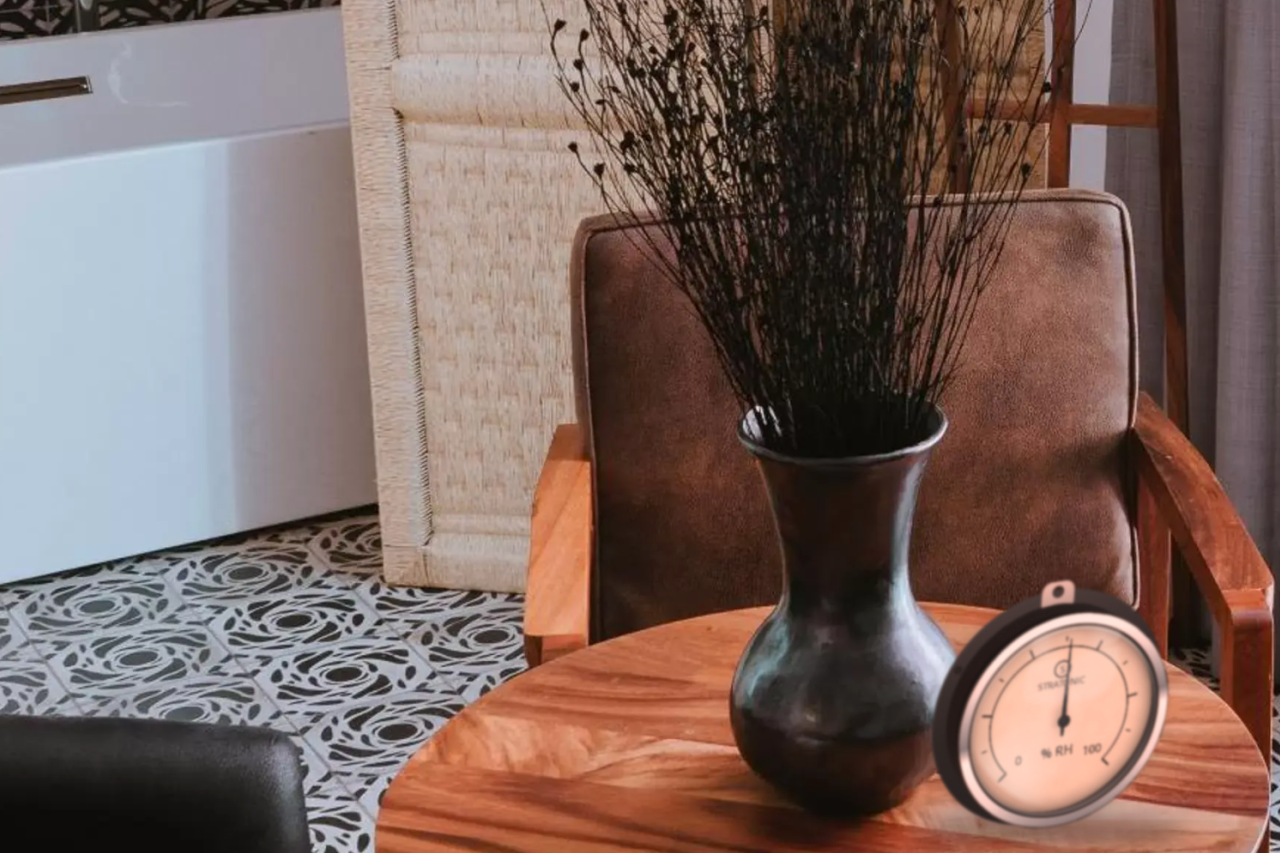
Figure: 50 %
